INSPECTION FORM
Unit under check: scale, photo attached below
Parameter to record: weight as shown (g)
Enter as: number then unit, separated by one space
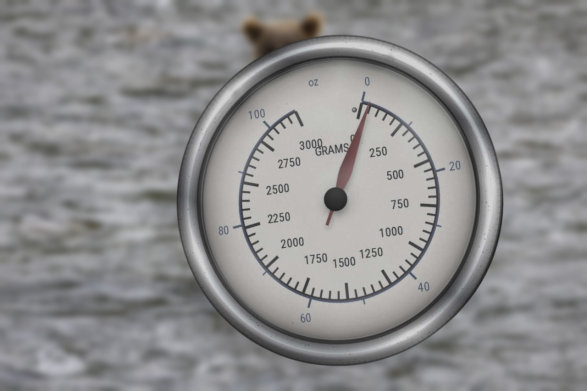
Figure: 50 g
